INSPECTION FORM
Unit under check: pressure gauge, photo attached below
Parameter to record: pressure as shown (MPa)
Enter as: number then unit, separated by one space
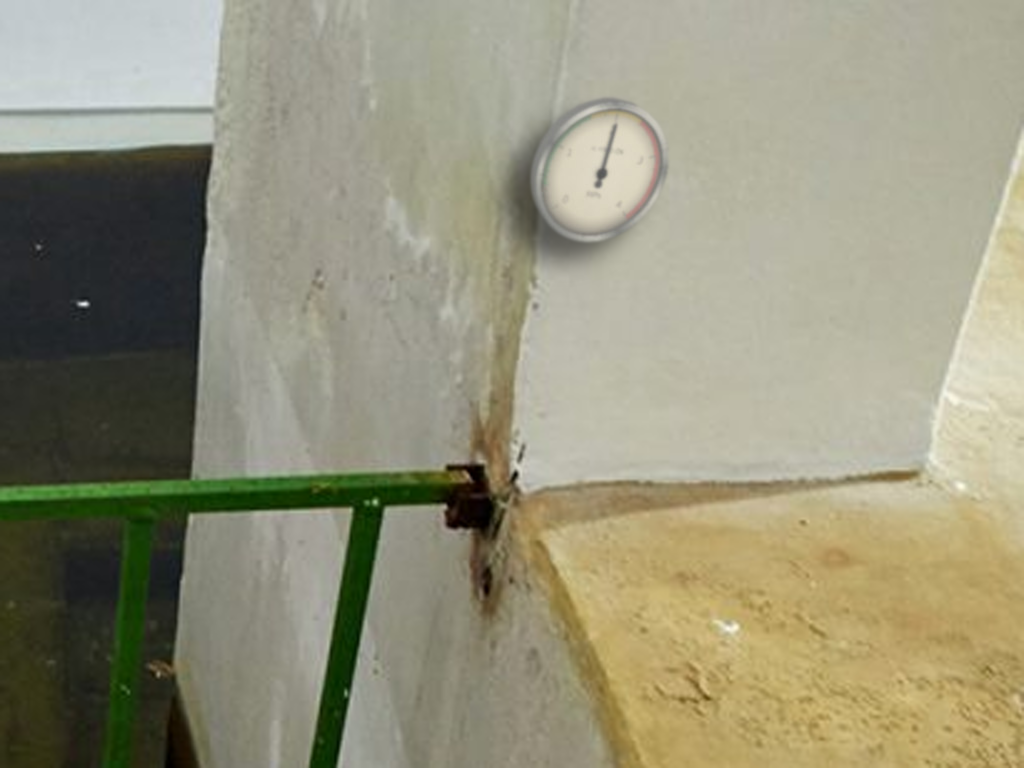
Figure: 2 MPa
